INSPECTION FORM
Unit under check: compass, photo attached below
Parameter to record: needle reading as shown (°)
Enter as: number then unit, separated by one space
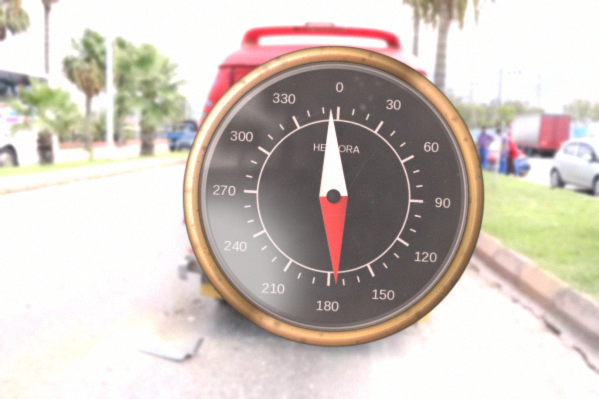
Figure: 175 °
